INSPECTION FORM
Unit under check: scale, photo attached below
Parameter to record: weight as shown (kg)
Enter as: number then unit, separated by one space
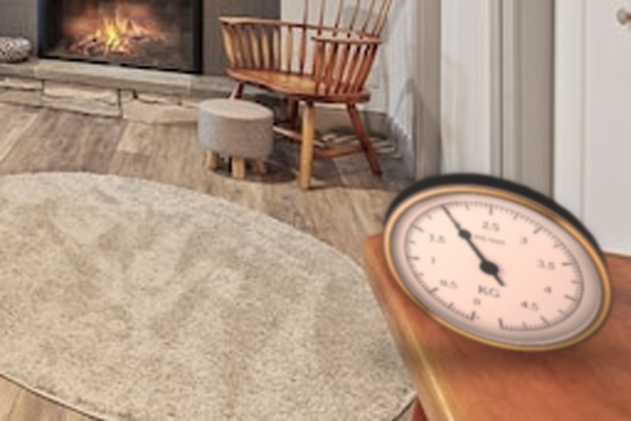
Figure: 2 kg
